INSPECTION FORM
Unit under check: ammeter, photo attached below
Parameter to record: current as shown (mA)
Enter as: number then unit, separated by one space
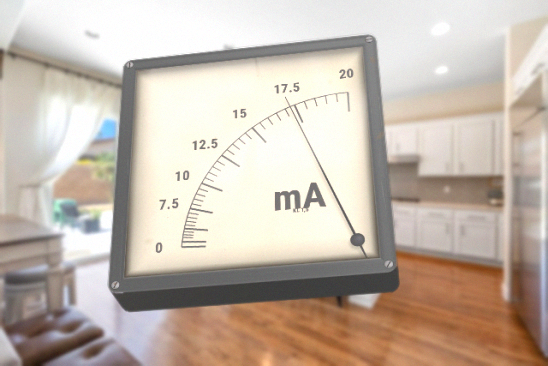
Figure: 17.25 mA
